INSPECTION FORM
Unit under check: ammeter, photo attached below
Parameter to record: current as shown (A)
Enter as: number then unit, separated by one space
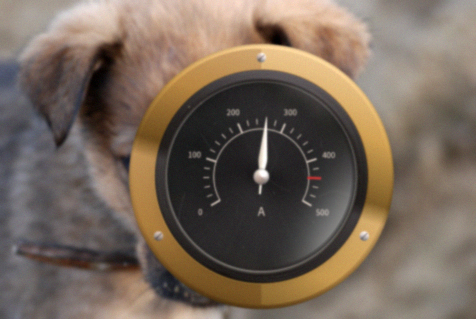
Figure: 260 A
